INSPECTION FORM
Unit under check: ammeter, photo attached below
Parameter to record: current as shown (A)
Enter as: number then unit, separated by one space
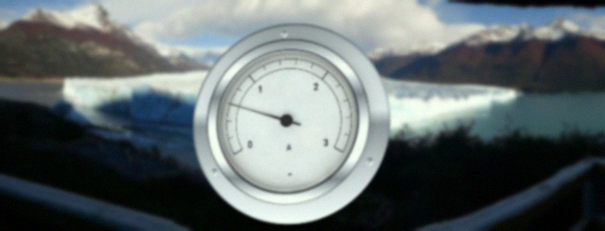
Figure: 0.6 A
